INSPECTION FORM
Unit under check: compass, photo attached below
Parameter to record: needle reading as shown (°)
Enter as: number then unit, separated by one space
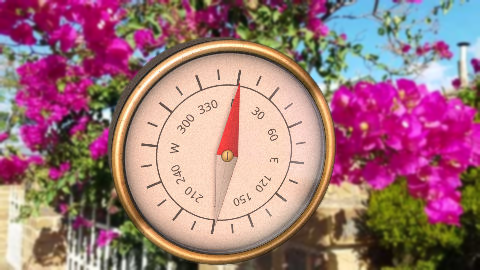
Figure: 0 °
